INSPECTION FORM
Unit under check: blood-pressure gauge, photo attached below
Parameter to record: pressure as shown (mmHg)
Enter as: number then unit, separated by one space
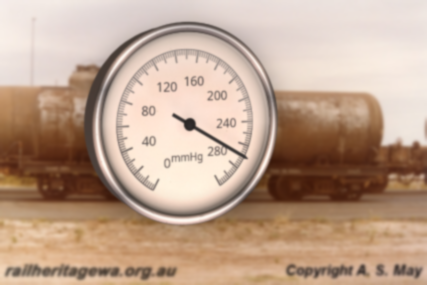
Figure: 270 mmHg
